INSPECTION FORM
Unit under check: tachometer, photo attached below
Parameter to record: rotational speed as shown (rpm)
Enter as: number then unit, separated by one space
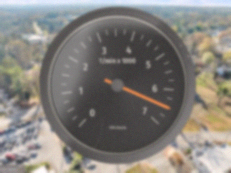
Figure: 6500 rpm
